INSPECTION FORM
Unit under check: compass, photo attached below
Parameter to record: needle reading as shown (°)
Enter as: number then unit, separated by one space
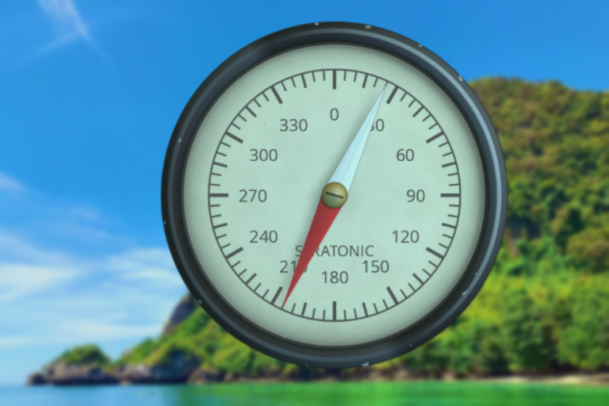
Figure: 205 °
